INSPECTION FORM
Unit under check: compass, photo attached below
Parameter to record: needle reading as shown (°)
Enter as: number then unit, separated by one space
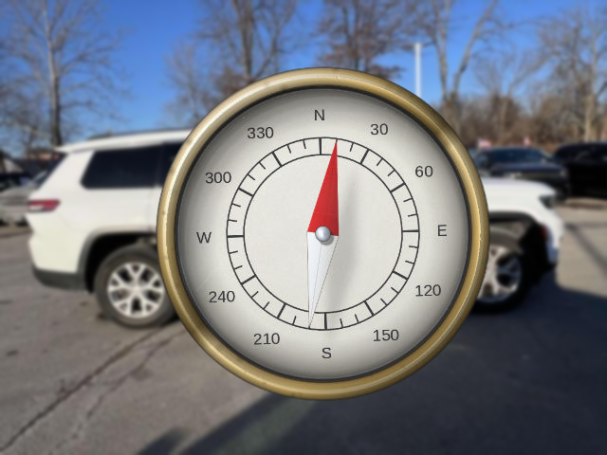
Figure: 10 °
